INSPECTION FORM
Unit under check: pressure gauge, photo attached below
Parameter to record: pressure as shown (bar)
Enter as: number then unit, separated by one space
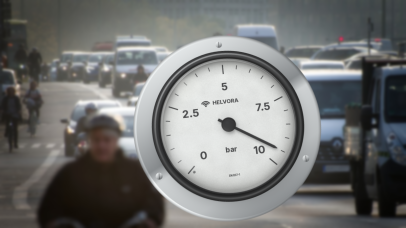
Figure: 9.5 bar
